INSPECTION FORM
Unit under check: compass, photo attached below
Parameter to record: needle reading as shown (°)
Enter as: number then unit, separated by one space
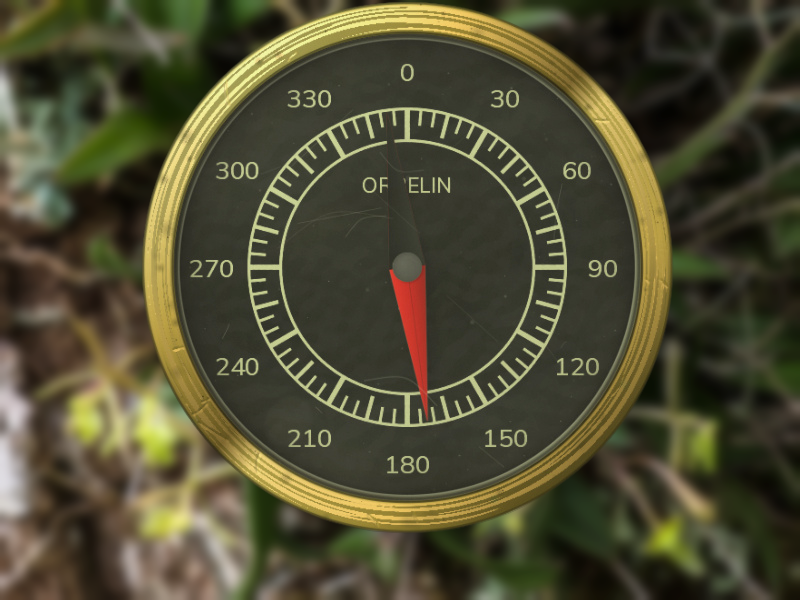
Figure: 172.5 °
